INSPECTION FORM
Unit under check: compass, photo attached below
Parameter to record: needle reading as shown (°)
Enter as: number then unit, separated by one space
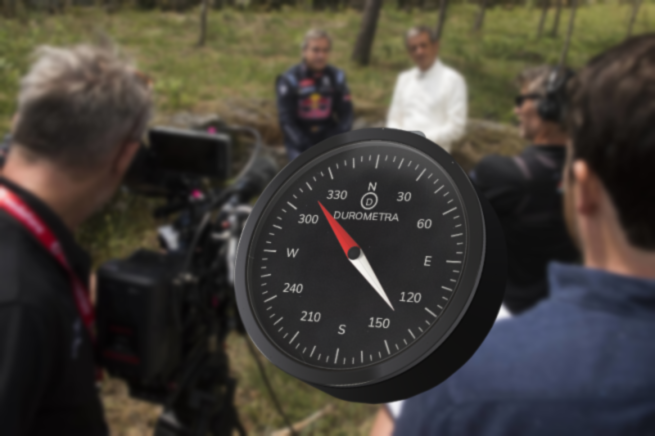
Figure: 315 °
